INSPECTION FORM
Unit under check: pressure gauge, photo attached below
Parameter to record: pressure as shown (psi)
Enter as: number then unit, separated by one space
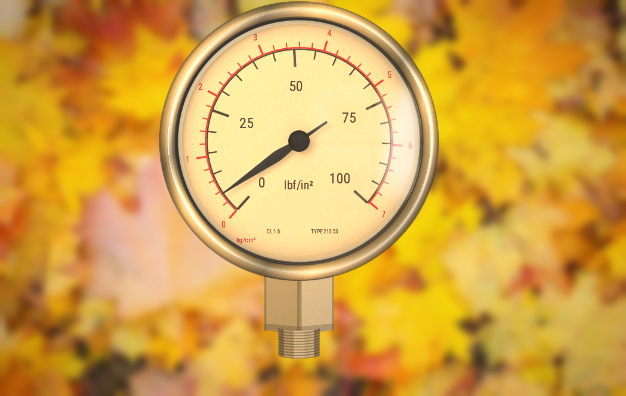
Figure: 5 psi
